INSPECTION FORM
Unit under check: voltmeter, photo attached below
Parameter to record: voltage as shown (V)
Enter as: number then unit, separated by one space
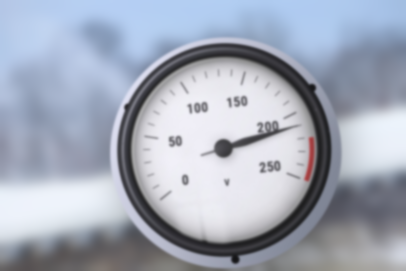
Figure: 210 V
